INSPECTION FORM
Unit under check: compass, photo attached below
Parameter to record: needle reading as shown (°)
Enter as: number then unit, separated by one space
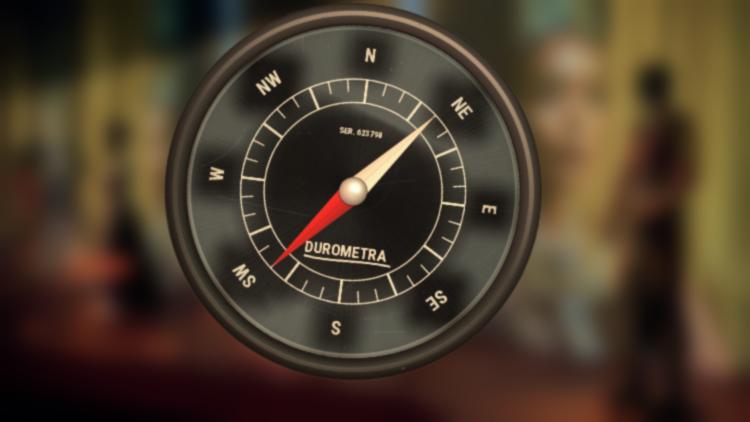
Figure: 220 °
